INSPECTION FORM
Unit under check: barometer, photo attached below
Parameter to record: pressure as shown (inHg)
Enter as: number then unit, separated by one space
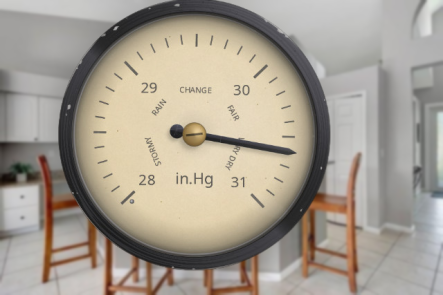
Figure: 30.6 inHg
